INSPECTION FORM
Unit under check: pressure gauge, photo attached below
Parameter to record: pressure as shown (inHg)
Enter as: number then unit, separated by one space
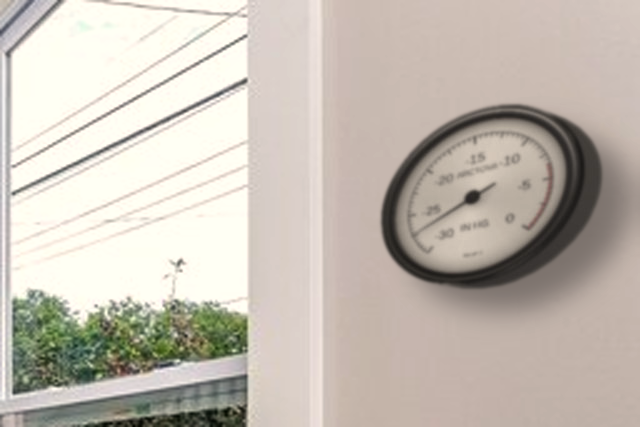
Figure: -27.5 inHg
